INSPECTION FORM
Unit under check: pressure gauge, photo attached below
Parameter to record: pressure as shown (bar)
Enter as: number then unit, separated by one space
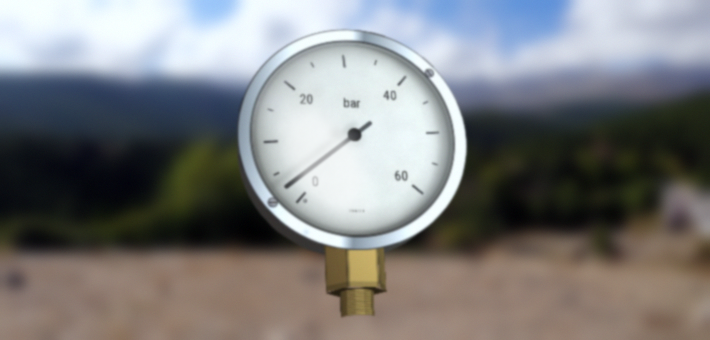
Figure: 2.5 bar
